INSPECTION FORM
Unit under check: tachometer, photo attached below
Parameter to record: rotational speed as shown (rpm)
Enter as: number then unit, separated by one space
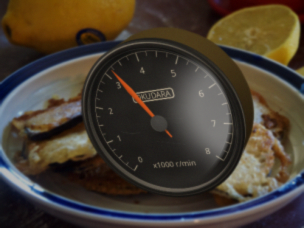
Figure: 3250 rpm
